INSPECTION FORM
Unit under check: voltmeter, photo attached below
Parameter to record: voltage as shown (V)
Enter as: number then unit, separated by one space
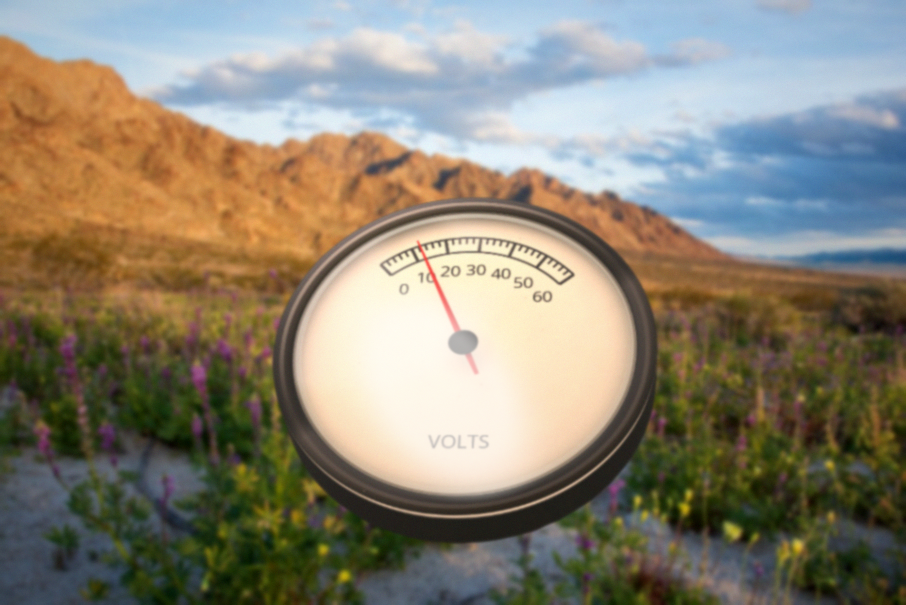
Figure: 12 V
